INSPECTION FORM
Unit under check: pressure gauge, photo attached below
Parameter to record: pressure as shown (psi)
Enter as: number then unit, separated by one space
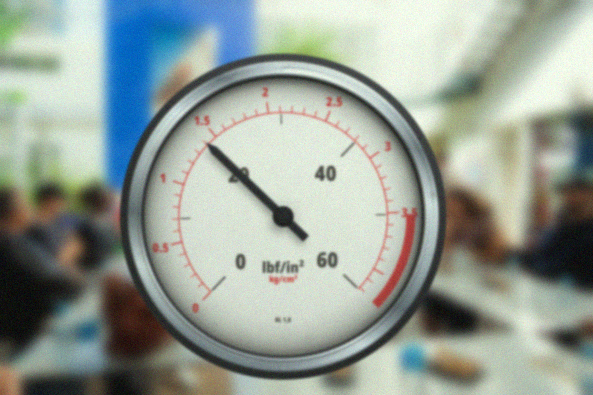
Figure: 20 psi
